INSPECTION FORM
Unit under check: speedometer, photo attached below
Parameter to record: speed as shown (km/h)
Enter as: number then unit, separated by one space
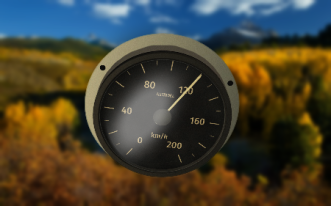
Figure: 120 km/h
